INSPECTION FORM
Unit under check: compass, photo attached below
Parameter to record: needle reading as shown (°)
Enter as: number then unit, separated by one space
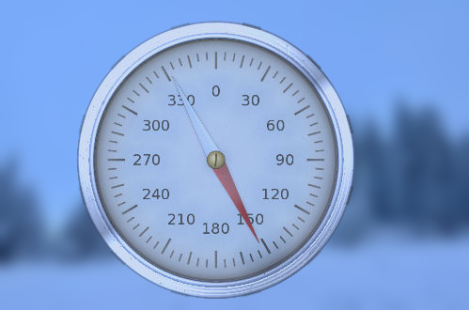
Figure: 152.5 °
